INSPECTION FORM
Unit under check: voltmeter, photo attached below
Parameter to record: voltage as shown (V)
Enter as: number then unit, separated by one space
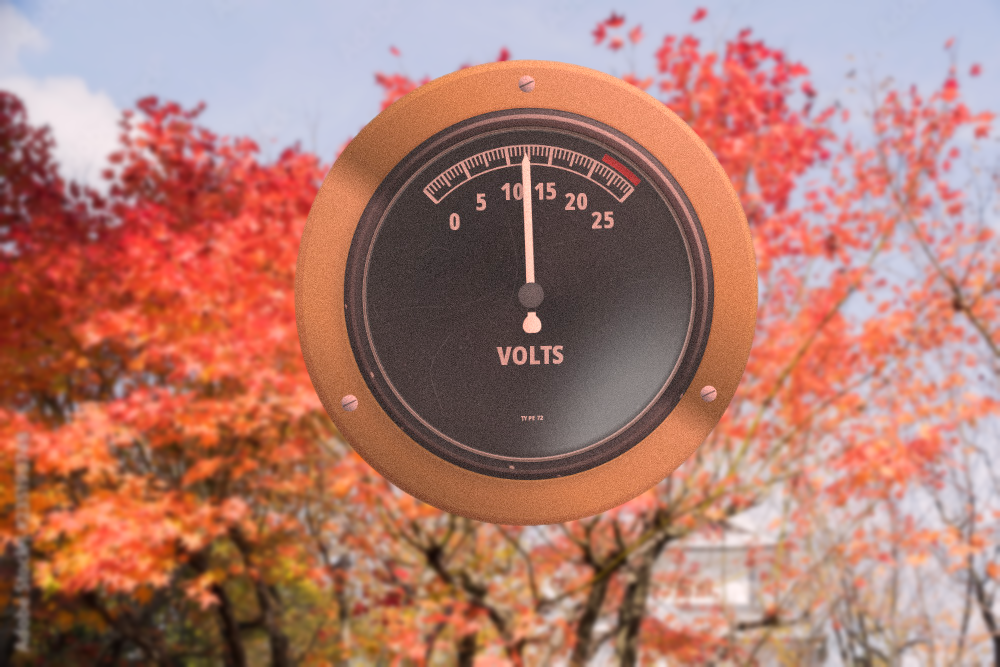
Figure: 12 V
